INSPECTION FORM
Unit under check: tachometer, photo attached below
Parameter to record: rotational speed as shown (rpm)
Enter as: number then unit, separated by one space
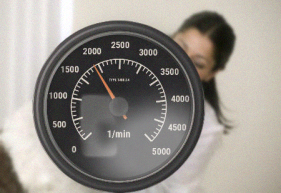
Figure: 1900 rpm
